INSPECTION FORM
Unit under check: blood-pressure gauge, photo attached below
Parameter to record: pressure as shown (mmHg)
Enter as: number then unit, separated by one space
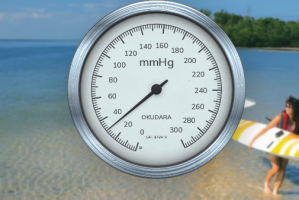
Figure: 30 mmHg
